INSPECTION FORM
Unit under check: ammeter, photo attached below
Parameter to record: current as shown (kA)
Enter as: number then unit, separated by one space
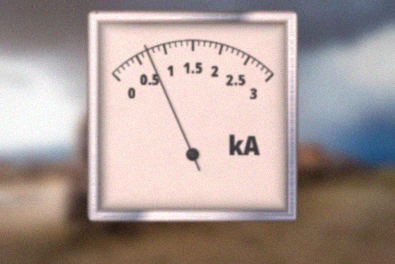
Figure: 0.7 kA
